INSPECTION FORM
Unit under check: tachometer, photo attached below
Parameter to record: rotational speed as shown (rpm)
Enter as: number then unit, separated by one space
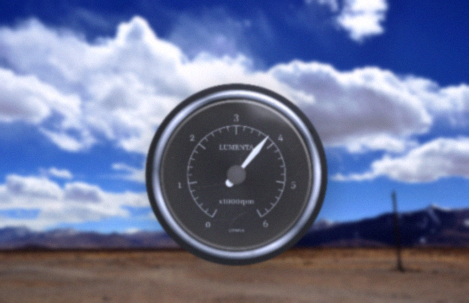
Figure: 3800 rpm
